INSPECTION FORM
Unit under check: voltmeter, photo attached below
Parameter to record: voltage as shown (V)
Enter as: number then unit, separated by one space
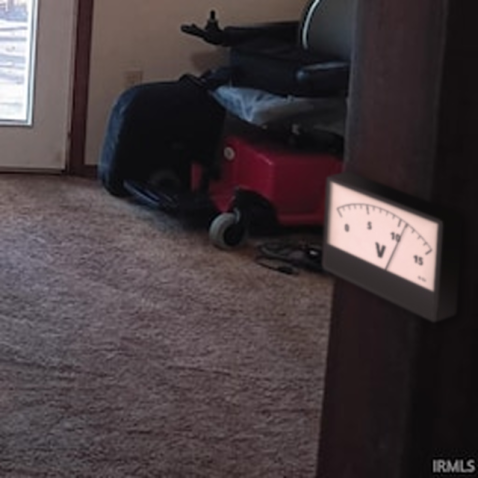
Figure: 11 V
